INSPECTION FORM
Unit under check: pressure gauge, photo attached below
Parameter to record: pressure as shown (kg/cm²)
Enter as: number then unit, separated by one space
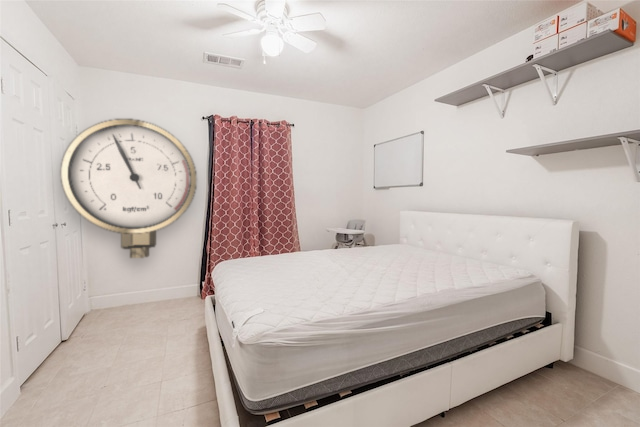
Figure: 4.25 kg/cm²
